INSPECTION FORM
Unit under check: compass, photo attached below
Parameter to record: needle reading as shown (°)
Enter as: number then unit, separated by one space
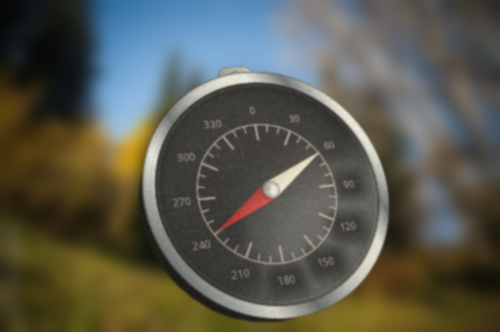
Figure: 240 °
